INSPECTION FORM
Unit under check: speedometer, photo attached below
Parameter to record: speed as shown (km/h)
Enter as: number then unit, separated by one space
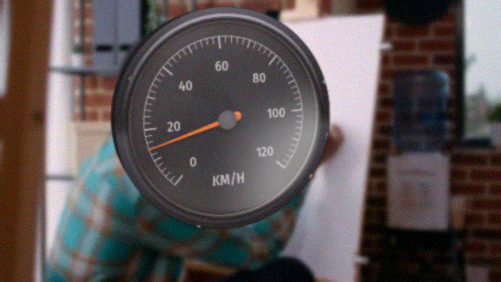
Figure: 14 km/h
